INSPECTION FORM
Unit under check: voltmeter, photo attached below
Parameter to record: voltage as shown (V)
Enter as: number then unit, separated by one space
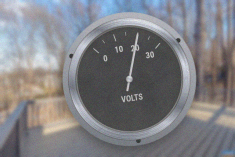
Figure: 20 V
